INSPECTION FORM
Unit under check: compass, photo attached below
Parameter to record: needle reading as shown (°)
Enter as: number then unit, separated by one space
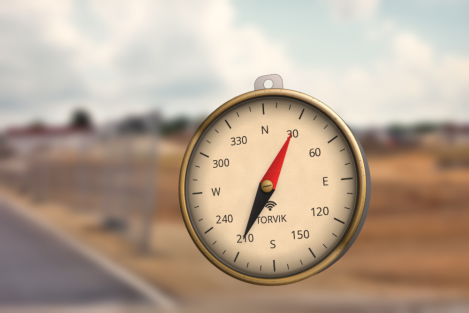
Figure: 30 °
